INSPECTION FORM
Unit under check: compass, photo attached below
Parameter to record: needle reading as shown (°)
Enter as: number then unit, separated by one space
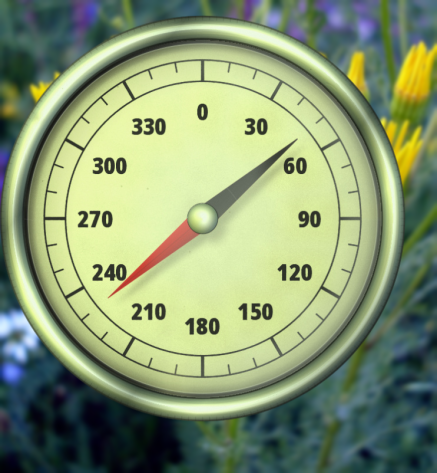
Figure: 230 °
